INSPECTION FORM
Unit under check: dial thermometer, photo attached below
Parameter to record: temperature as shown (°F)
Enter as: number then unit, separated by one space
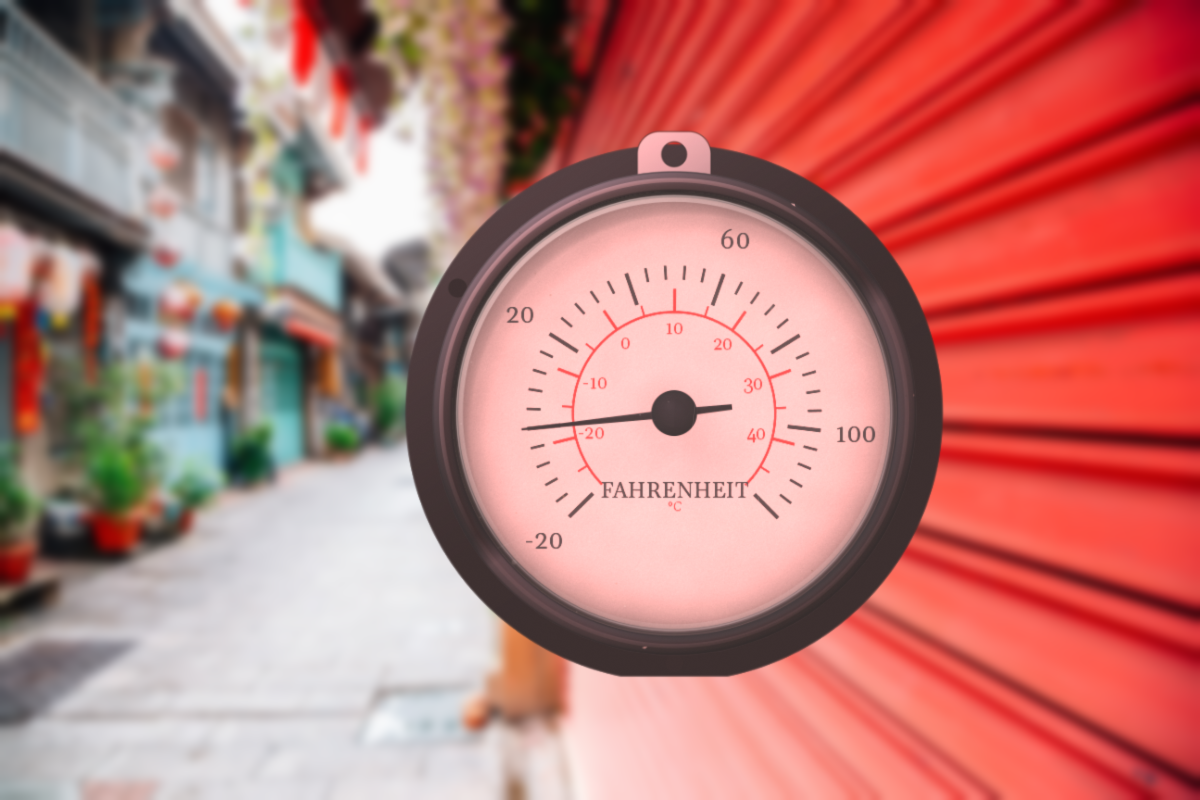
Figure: 0 °F
